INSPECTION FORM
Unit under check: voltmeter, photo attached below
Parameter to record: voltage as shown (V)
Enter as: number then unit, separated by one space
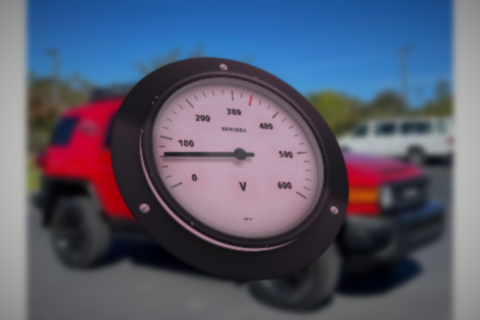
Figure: 60 V
